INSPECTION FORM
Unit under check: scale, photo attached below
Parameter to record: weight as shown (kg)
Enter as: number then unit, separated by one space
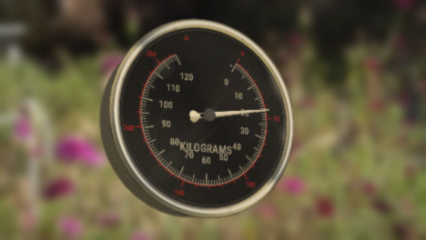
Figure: 20 kg
